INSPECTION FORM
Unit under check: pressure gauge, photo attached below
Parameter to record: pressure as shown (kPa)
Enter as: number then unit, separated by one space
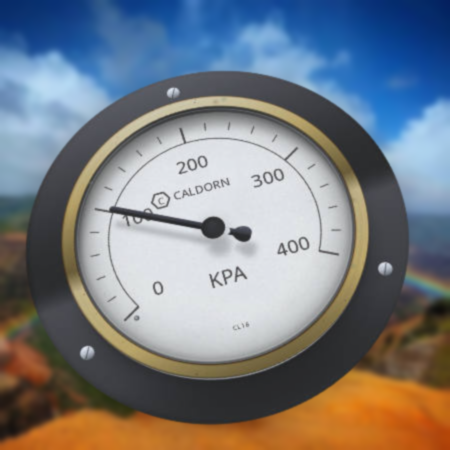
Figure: 100 kPa
